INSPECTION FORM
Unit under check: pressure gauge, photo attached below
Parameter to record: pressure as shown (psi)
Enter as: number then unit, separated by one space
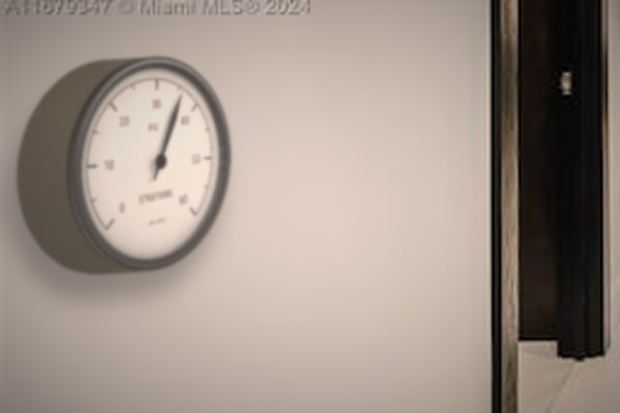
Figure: 35 psi
